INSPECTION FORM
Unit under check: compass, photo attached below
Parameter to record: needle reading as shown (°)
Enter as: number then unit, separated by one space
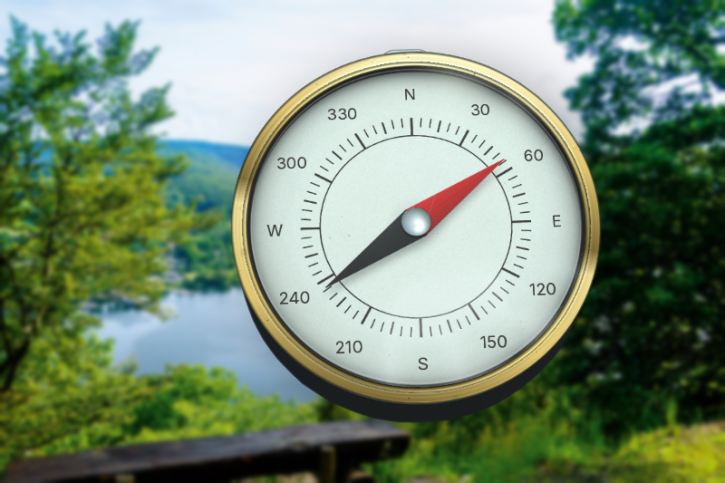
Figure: 55 °
